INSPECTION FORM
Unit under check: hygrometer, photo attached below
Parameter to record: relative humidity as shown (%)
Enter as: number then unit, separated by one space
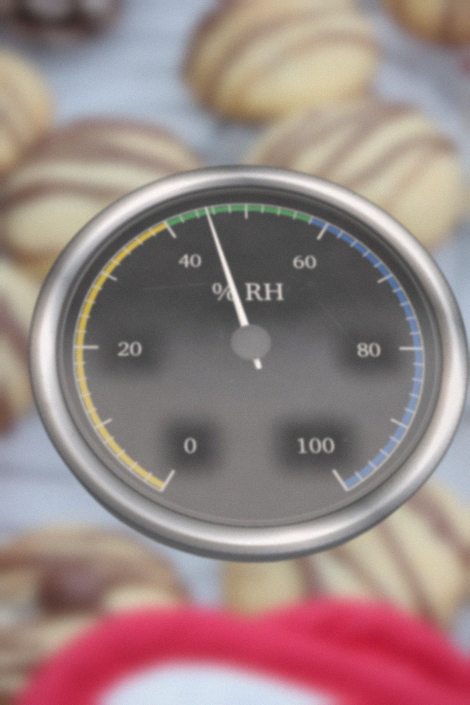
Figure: 45 %
